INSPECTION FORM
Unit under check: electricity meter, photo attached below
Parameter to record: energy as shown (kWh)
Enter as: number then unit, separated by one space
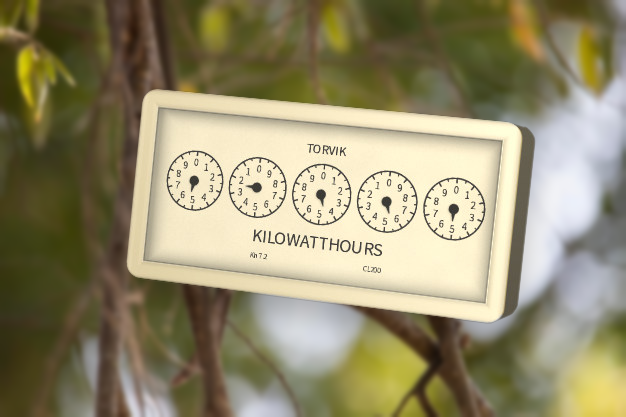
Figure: 52455 kWh
